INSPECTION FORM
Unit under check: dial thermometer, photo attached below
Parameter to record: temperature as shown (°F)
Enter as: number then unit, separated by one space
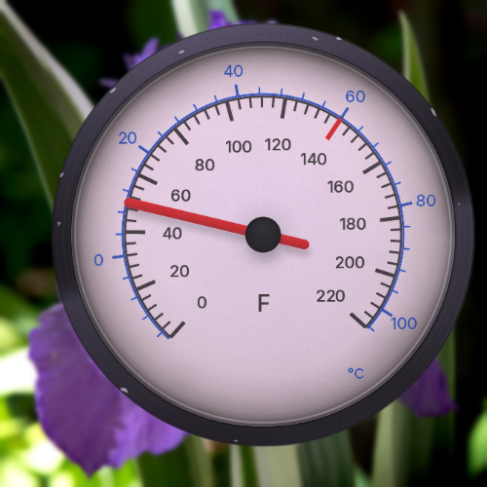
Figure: 50 °F
